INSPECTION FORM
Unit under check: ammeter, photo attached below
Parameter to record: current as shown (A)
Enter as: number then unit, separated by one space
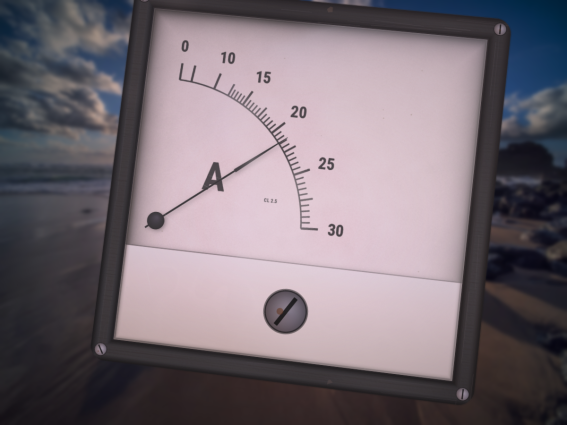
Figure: 21.5 A
